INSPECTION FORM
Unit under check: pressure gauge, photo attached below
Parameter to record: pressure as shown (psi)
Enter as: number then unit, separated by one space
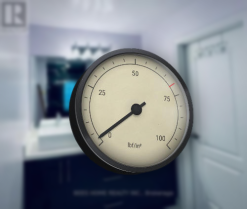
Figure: 2.5 psi
